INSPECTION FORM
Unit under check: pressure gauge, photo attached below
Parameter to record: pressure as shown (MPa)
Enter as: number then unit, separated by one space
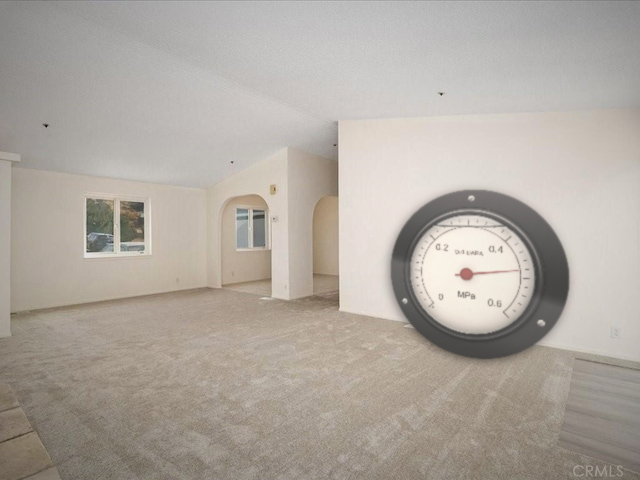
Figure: 0.48 MPa
